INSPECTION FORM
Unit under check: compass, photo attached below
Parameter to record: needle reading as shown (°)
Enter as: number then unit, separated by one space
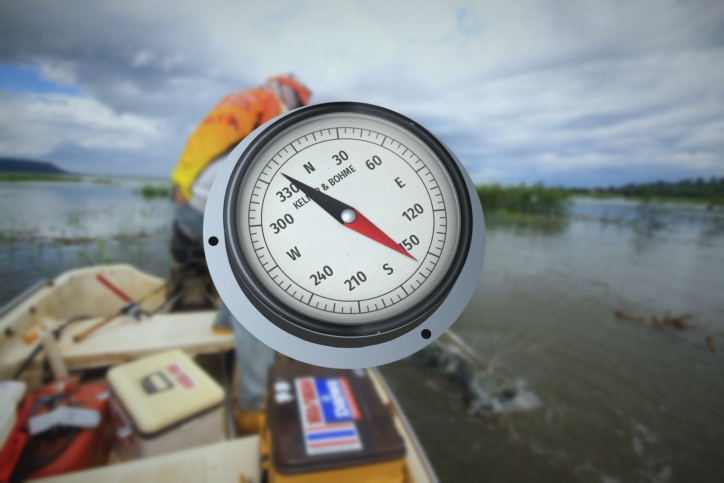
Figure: 160 °
